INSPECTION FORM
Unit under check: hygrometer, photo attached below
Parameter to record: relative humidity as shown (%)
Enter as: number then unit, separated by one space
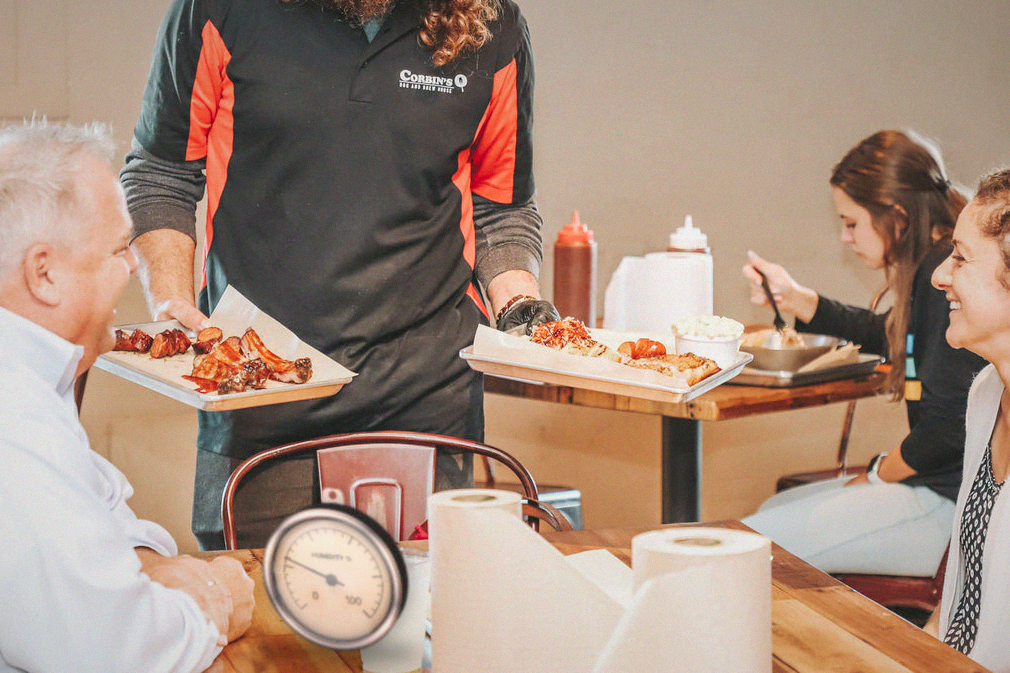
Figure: 24 %
